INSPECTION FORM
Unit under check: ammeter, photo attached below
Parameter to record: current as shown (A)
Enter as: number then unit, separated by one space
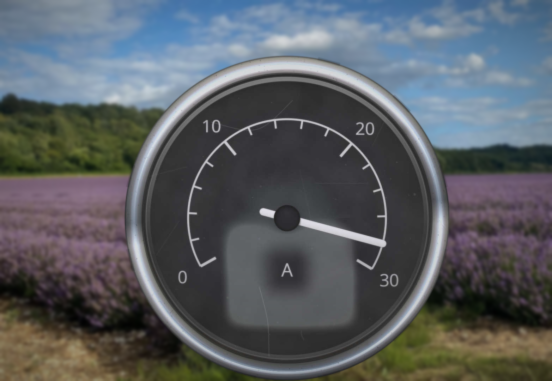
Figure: 28 A
